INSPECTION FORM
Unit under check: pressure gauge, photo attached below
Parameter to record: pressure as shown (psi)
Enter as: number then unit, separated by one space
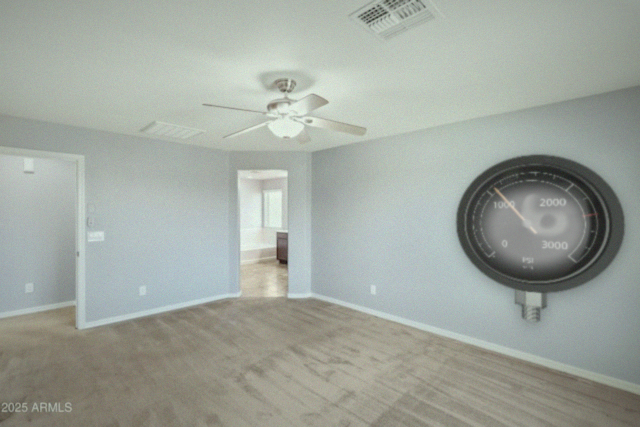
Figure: 1100 psi
